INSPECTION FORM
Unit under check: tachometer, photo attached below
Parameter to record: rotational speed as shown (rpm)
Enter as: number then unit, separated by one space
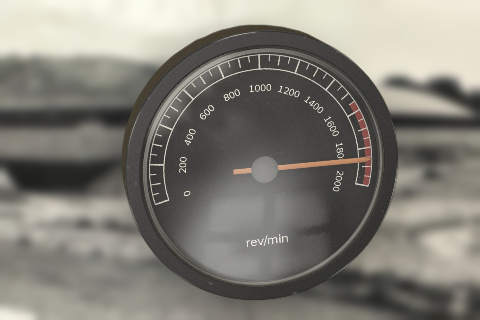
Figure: 1850 rpm
